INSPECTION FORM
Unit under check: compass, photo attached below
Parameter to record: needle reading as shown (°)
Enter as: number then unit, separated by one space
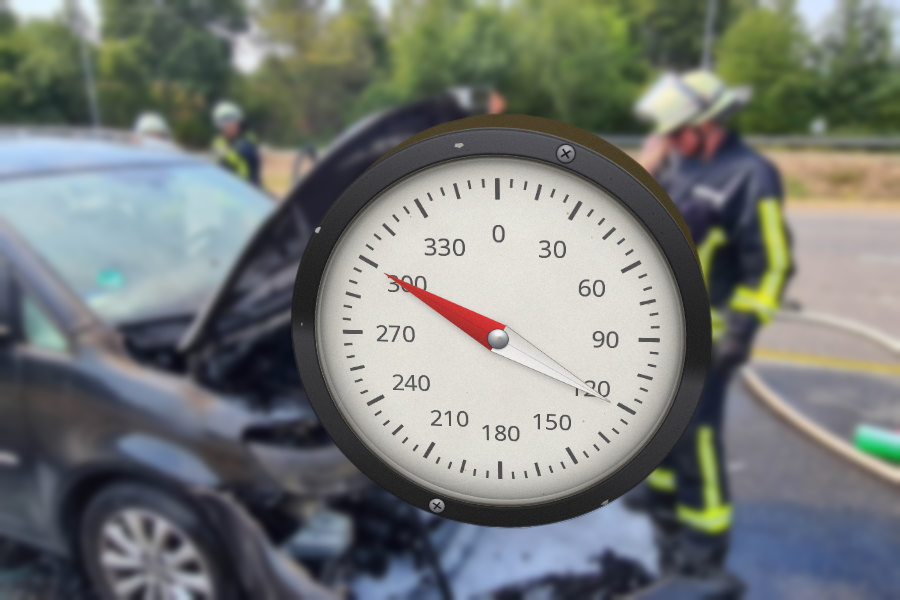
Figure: 300 °
